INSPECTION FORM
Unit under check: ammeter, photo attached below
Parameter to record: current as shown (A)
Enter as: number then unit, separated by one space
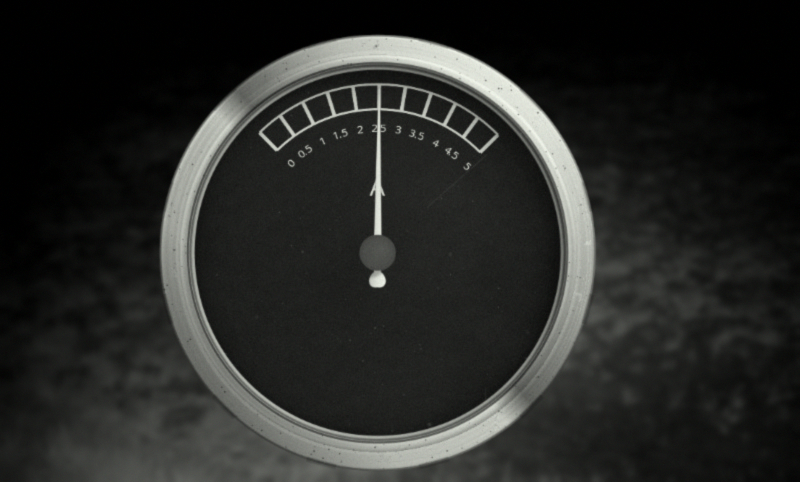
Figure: 2.5 A
